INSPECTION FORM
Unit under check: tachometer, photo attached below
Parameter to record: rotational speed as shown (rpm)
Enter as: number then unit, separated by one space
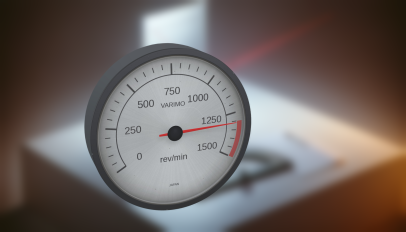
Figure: 1300 rpm
